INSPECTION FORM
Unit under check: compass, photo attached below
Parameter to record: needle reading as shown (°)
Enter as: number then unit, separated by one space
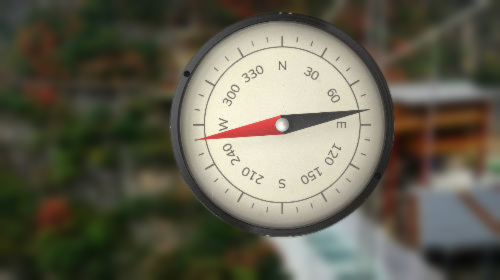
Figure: 260 °
